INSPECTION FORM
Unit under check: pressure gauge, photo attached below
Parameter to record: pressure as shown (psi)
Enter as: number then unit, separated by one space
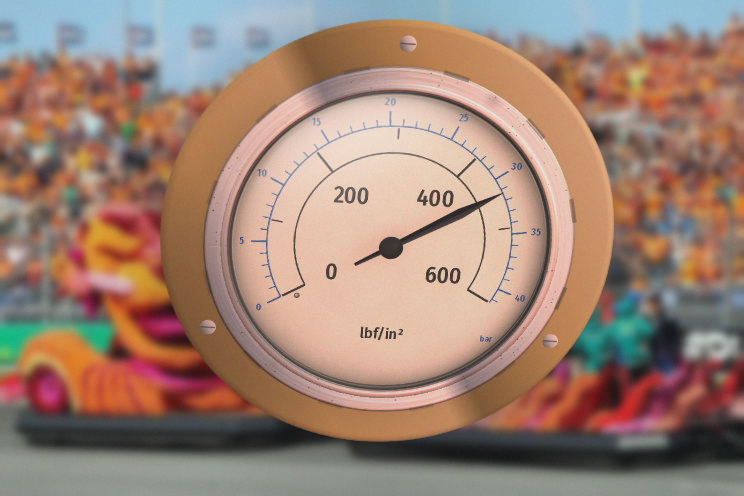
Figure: 450 psi
